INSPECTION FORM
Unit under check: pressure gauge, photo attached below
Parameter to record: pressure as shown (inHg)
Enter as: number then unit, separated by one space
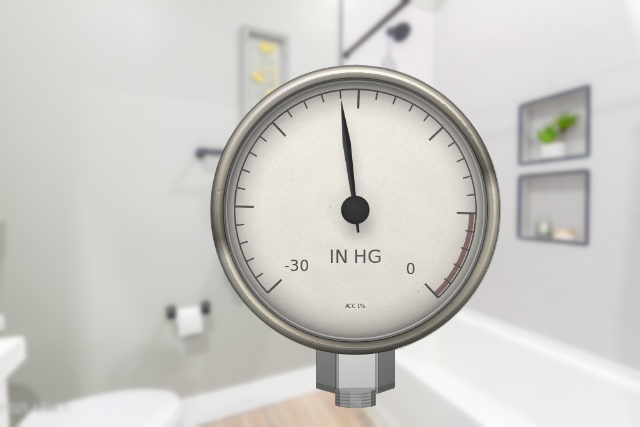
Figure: -16 inHg
